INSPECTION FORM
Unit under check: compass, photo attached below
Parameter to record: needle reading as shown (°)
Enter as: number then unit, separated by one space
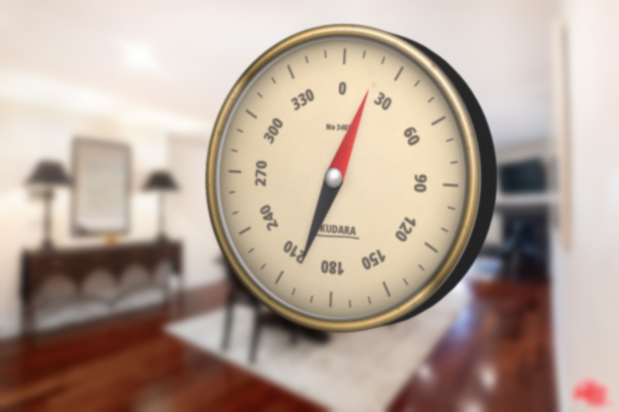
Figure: 20 °
